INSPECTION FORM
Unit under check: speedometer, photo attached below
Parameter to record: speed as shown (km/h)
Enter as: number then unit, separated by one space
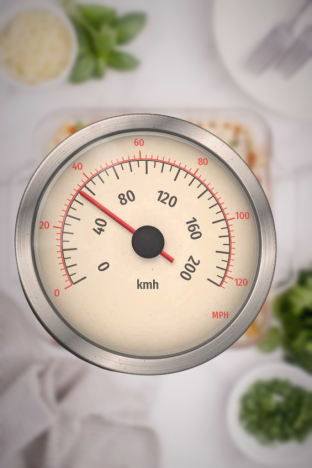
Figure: 55 km/h
